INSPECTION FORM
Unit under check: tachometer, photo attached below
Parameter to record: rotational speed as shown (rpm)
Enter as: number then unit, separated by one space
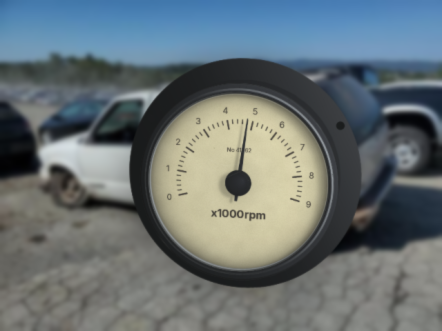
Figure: 4800 rpm
